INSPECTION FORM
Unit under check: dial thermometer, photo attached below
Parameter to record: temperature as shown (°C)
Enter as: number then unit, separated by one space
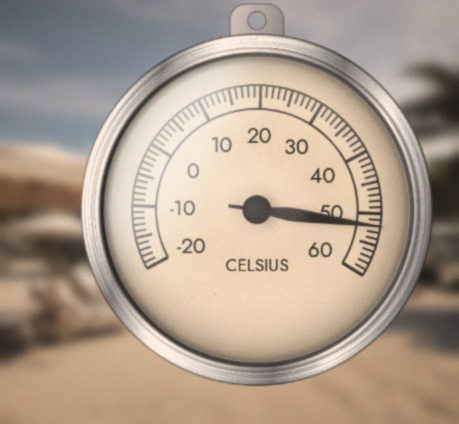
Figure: 52 °C
